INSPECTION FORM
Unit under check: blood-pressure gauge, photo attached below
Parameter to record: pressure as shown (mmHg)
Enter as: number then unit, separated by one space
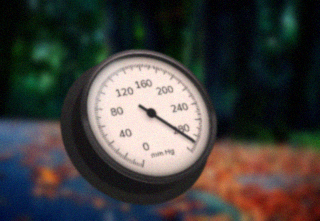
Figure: 290 mmHg
